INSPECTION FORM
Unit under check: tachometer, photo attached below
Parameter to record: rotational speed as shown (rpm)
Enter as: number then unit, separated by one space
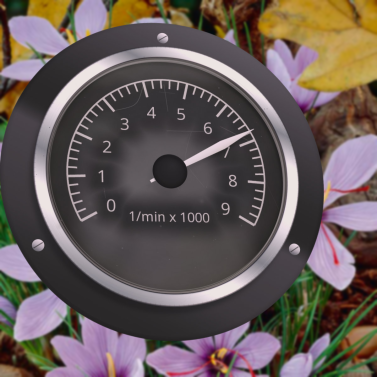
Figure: 6800 rpm
